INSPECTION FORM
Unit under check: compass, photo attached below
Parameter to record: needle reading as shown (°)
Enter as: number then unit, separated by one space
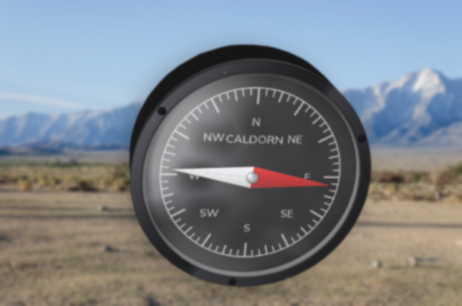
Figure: 95 °
